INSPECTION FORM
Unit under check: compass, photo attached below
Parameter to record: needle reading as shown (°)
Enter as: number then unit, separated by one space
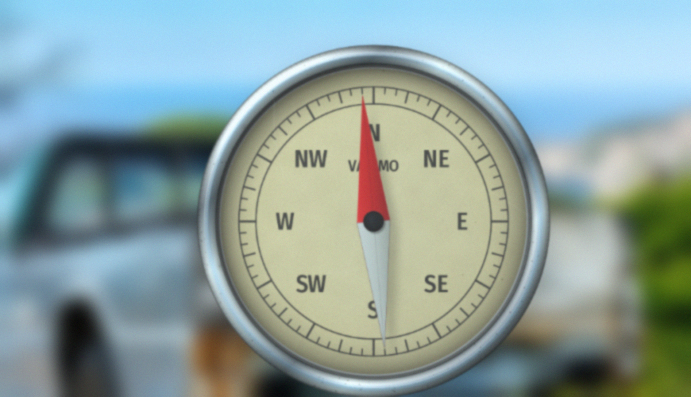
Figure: 355 °
